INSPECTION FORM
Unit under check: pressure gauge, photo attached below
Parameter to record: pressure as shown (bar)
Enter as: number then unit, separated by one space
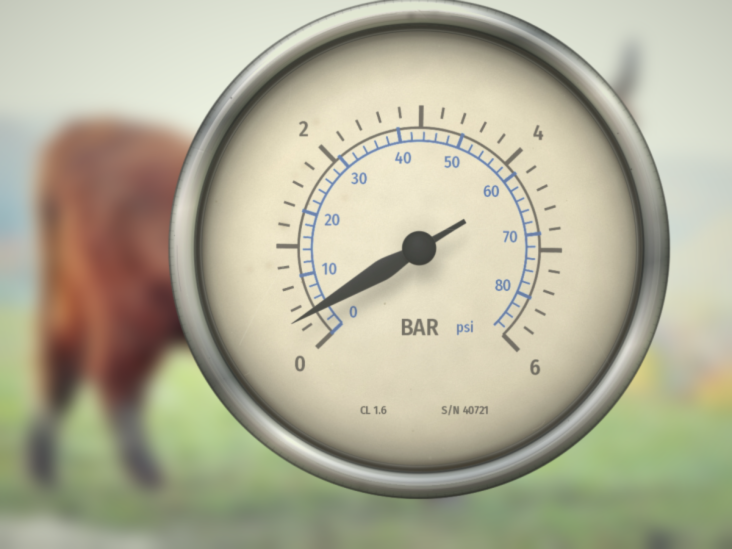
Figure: 0.3 bar
